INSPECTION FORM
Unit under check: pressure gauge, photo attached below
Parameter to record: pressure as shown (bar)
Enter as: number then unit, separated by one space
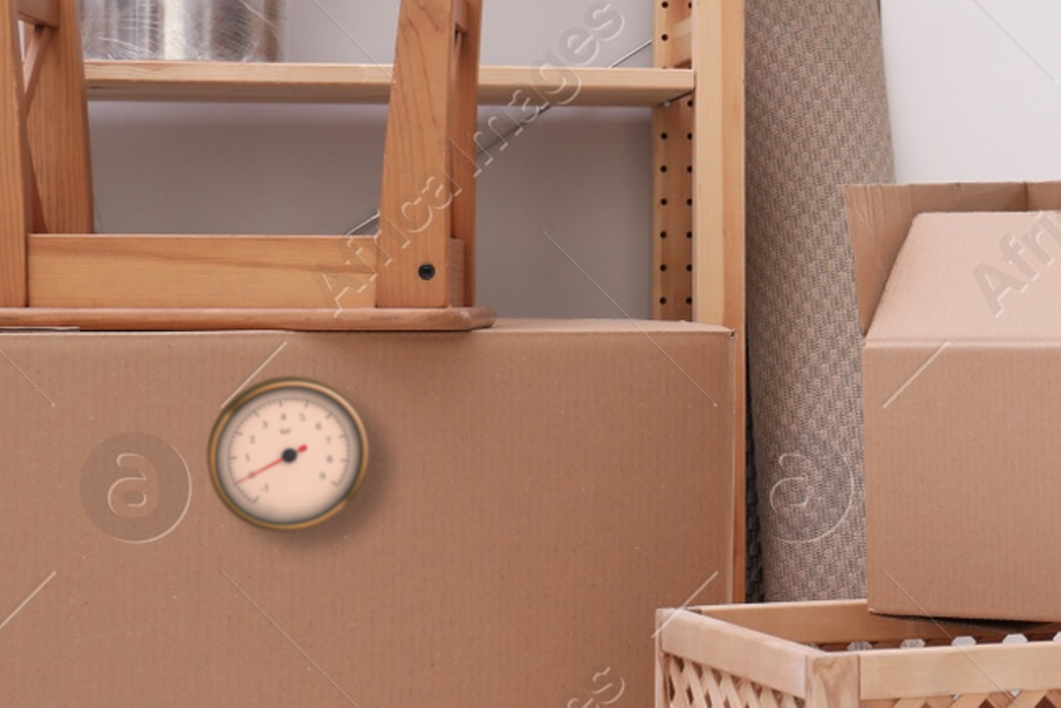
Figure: 0 bar
